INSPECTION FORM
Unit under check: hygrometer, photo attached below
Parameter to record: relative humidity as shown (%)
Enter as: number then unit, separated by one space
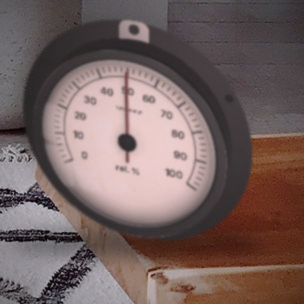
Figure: 50 %
